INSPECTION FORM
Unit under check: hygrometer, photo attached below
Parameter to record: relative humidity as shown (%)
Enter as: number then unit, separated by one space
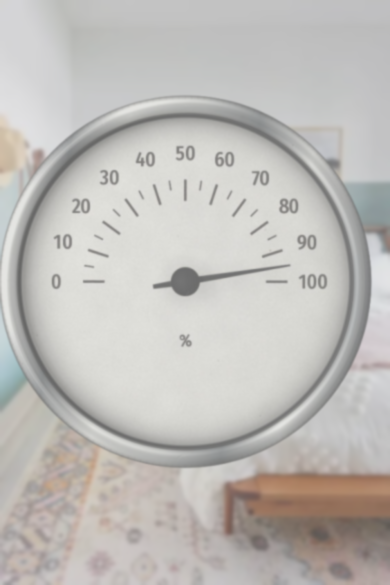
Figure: 95 %
